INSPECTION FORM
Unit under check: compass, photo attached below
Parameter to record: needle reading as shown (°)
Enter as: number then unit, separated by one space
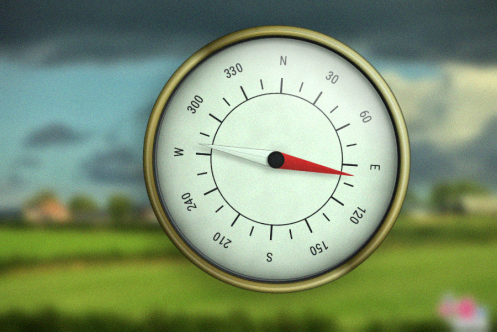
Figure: 97.5 °
